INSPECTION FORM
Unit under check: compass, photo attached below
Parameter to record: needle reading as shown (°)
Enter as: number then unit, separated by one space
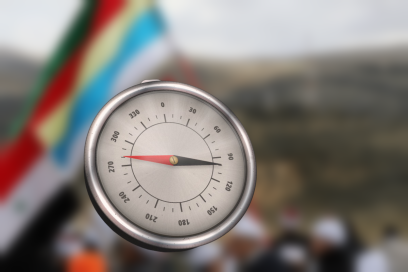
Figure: 280 °
